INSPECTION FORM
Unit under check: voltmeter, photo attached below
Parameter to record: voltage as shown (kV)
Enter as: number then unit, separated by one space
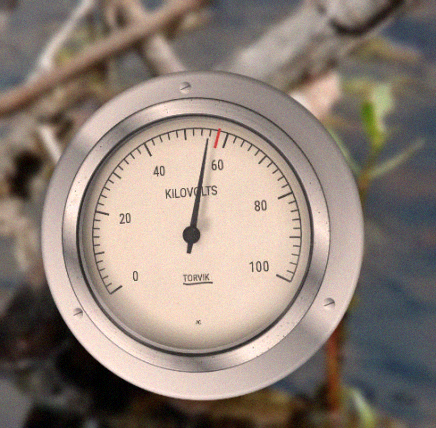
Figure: 56 kV
